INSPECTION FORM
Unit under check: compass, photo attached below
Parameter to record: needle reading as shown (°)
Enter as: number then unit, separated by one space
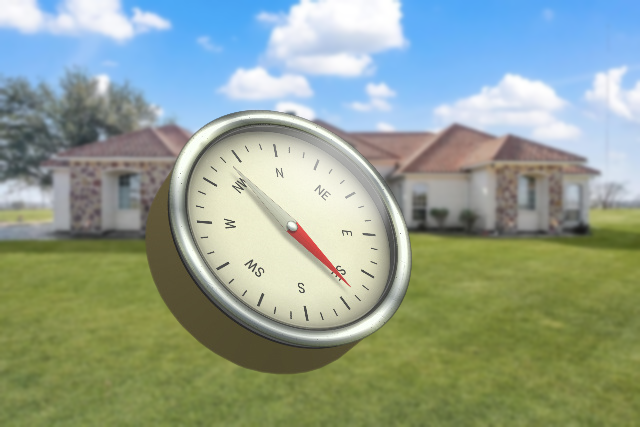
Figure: 140 °
